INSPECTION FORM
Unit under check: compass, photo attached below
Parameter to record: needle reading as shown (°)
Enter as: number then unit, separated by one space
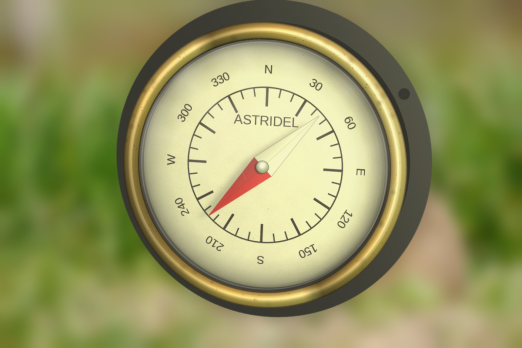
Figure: 225 °
